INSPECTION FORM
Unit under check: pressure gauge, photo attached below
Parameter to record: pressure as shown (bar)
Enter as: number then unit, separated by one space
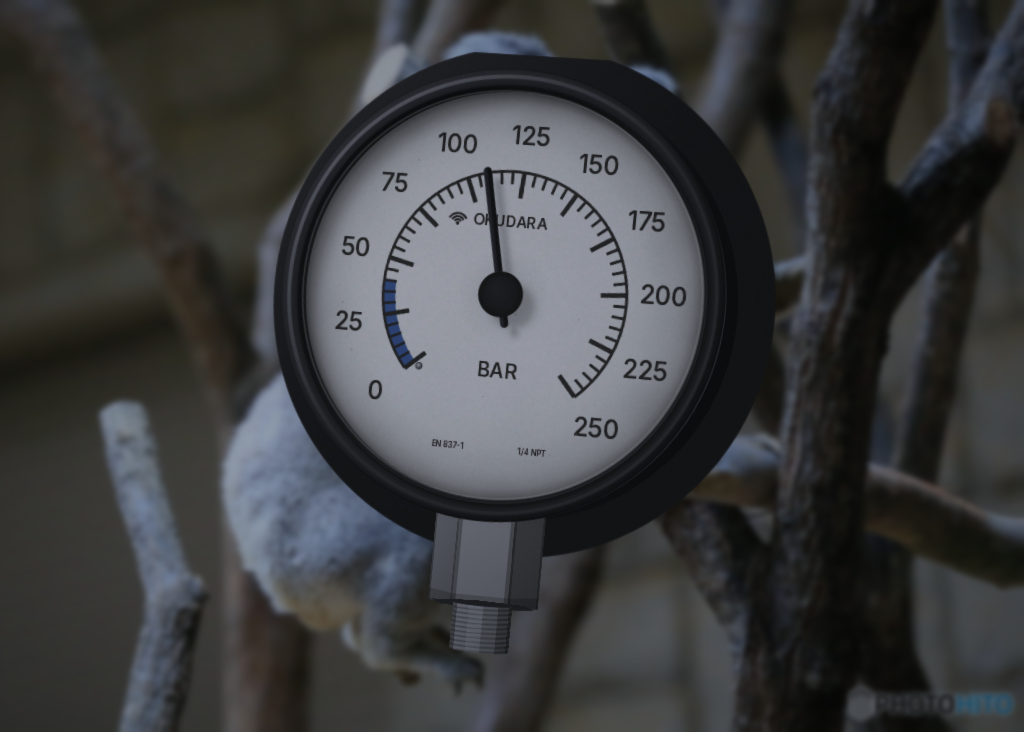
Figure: 110 bar
